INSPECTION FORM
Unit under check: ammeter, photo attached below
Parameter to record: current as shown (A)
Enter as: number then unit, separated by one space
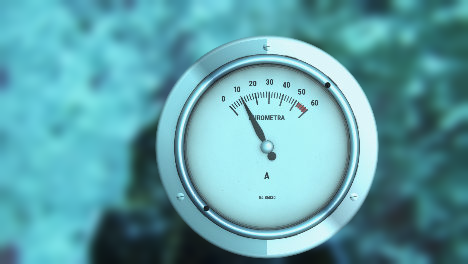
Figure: 10 A
